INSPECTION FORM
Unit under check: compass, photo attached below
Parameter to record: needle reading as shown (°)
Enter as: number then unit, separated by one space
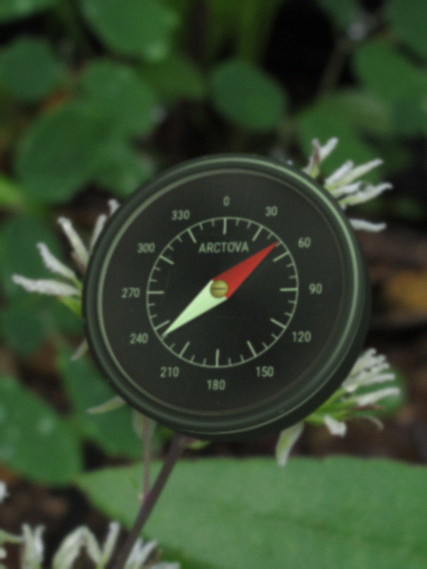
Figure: 50 °
